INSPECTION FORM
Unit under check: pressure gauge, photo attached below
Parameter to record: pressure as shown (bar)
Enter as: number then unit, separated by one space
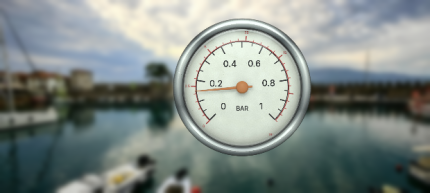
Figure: 0.15 bar
